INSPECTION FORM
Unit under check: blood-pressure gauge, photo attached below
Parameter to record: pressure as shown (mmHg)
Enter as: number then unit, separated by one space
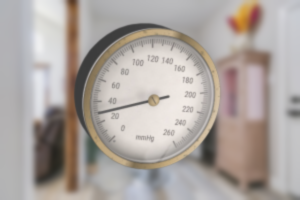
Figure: 30 mmHg
